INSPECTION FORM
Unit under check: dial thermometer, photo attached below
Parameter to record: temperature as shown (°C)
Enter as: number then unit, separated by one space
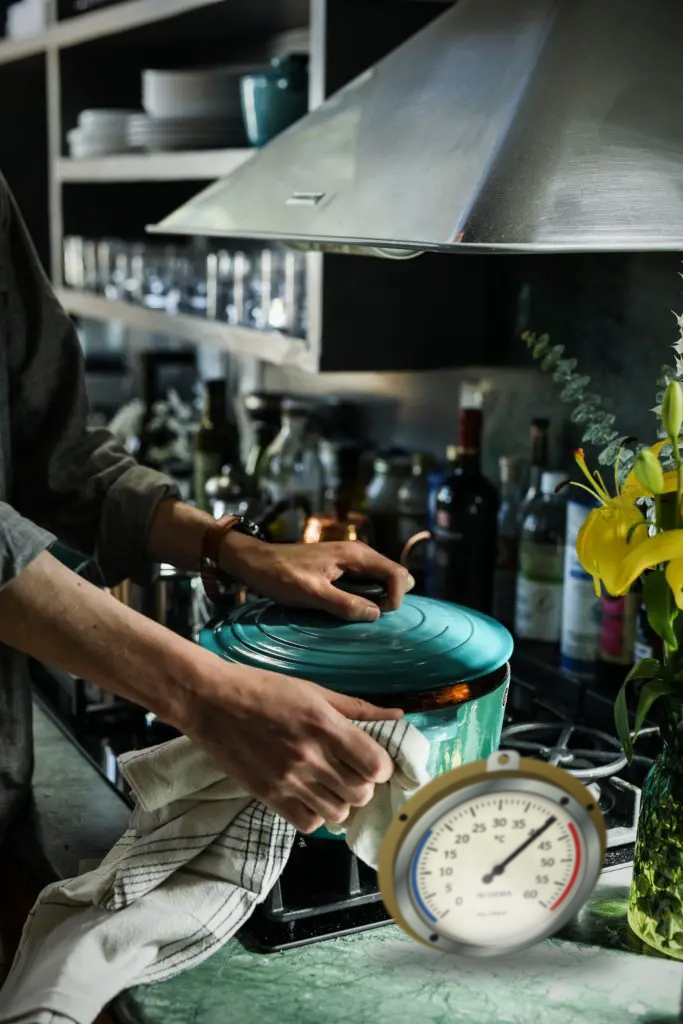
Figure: 40 °C
